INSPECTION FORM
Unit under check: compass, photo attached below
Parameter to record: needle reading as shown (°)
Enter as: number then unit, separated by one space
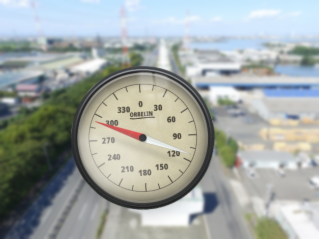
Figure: 292.5 °
